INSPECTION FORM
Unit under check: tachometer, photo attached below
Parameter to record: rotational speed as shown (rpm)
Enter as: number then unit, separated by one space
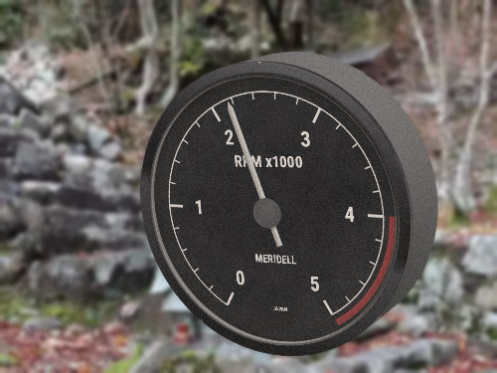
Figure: 2200 rpm
